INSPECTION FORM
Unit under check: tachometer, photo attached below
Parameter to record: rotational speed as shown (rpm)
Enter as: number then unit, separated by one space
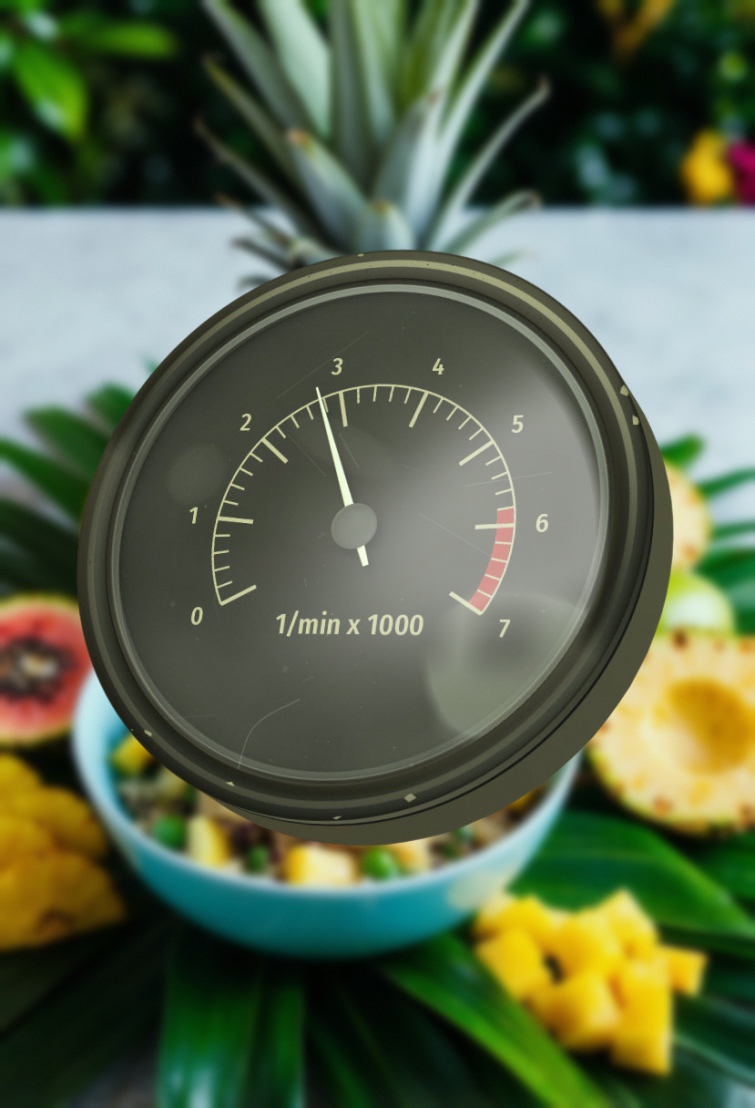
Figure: 2800 rpm
